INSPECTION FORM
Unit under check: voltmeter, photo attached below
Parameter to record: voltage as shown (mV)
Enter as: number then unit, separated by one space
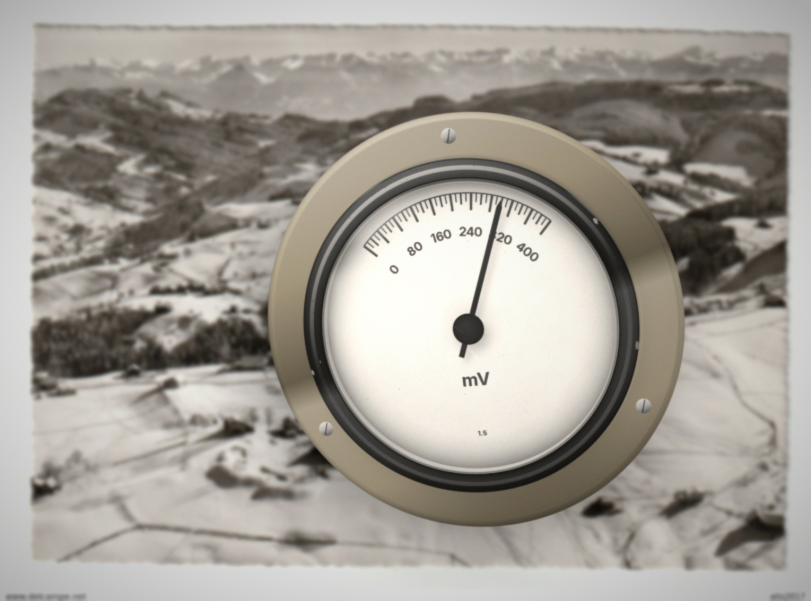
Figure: 300 mV
